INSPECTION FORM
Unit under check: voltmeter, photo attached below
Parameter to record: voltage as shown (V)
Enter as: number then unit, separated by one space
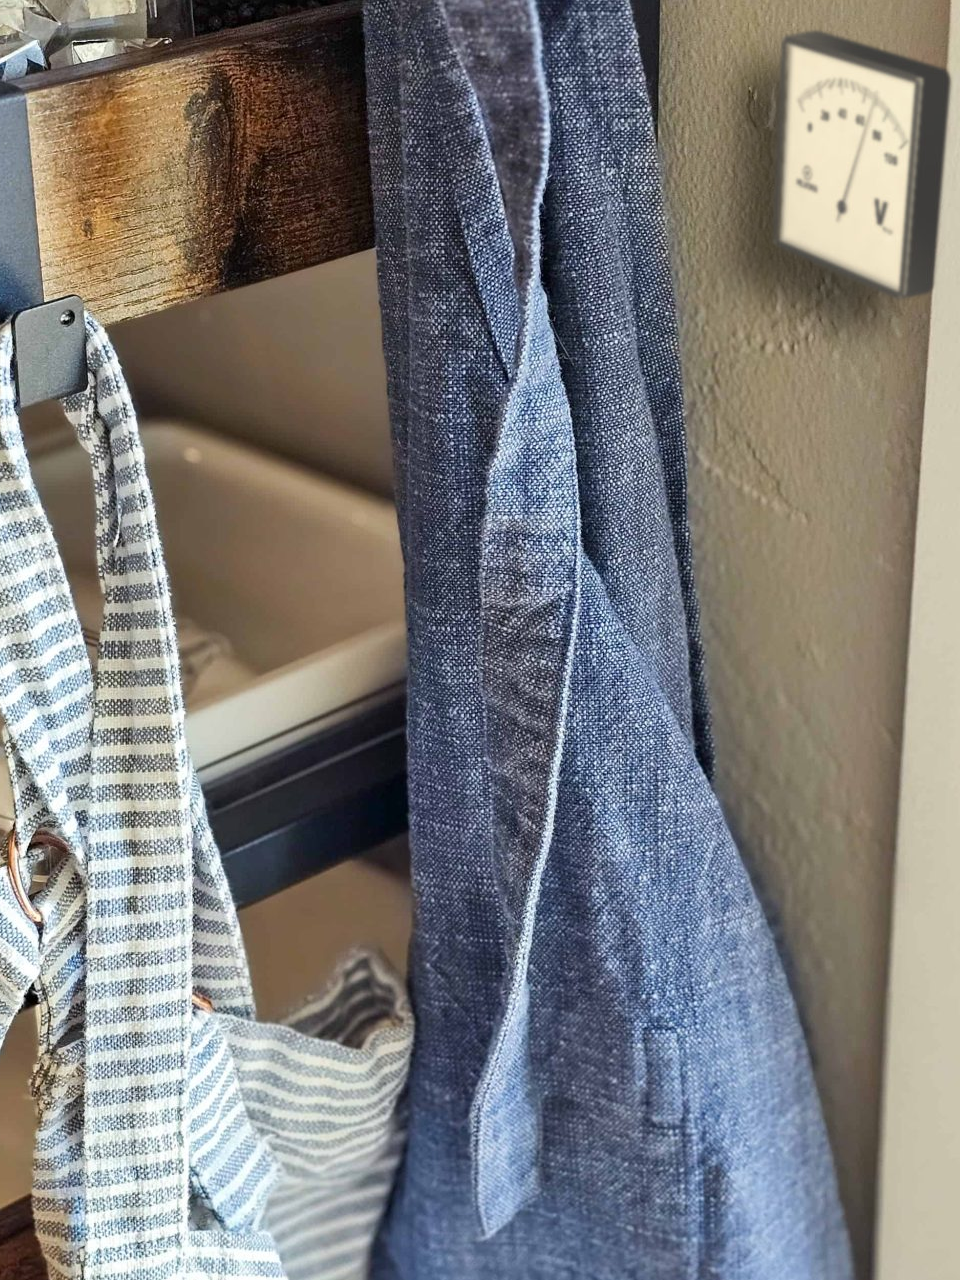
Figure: 70 V
